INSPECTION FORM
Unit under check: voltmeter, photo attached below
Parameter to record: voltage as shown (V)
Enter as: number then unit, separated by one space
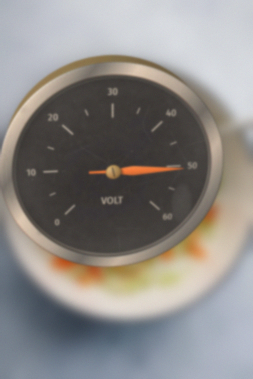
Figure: 50 V
